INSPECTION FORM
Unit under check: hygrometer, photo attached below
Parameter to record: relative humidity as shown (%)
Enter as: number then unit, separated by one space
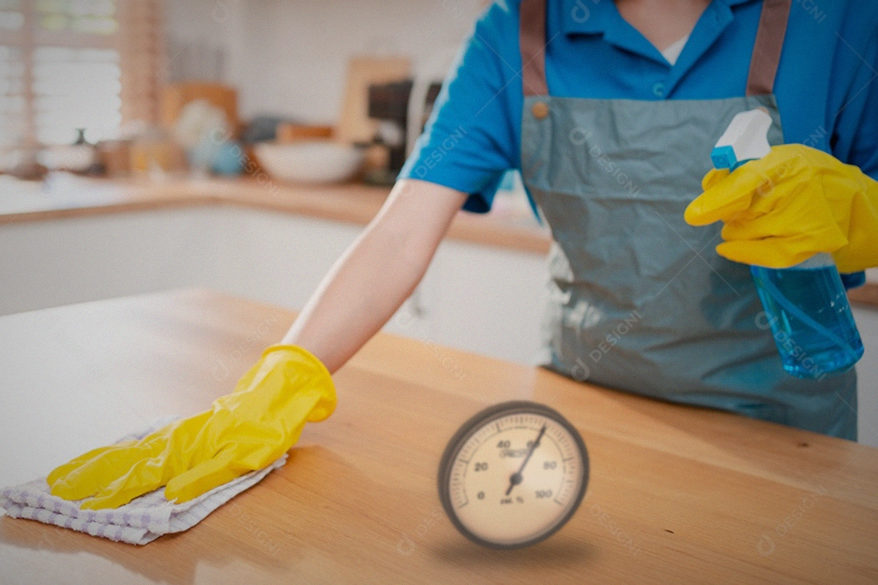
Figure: 60 %
